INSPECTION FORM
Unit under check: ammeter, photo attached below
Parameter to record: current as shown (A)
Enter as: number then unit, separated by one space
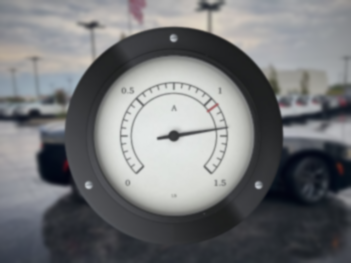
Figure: 1.2 A
